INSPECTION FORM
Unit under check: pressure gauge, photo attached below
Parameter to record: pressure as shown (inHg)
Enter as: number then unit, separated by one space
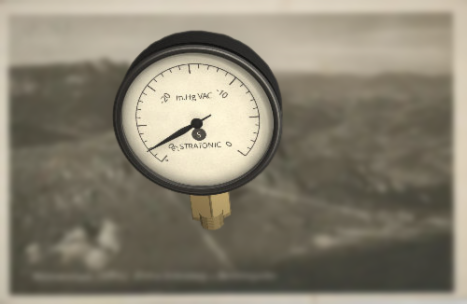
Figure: -28 inHg
